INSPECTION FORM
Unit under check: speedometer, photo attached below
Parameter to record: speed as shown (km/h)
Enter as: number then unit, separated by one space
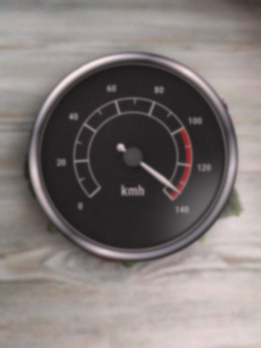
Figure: 135 km/h
